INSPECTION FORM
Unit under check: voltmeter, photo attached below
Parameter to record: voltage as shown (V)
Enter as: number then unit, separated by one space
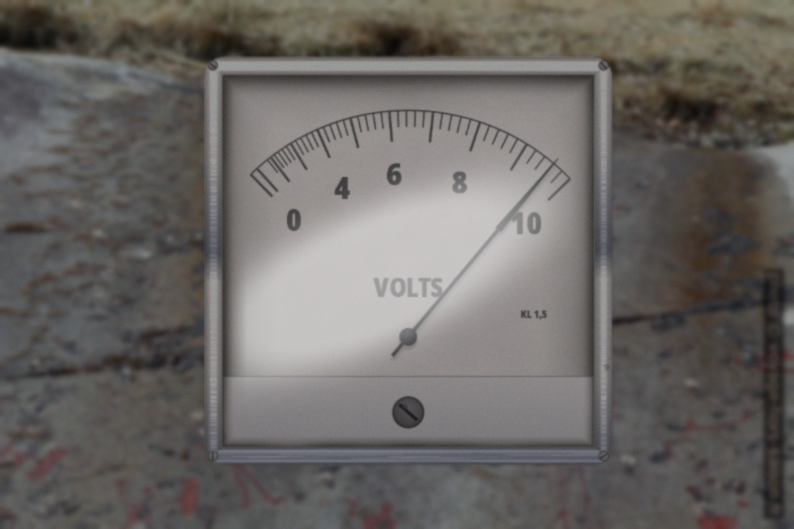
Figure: 9.6 V
